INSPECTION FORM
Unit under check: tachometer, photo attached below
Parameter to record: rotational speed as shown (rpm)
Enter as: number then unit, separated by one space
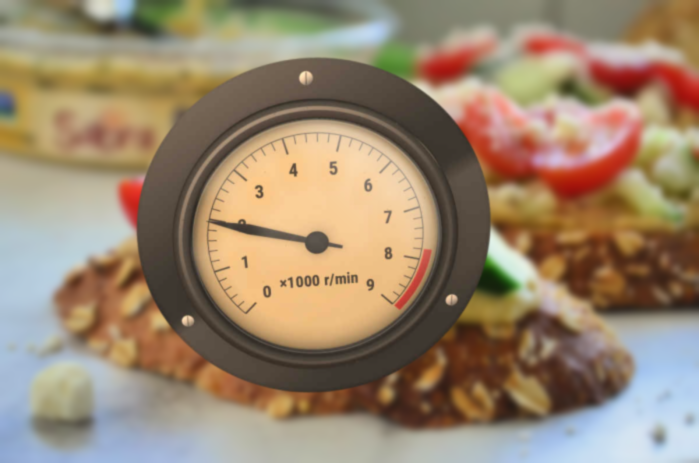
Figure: 2000 rpm
